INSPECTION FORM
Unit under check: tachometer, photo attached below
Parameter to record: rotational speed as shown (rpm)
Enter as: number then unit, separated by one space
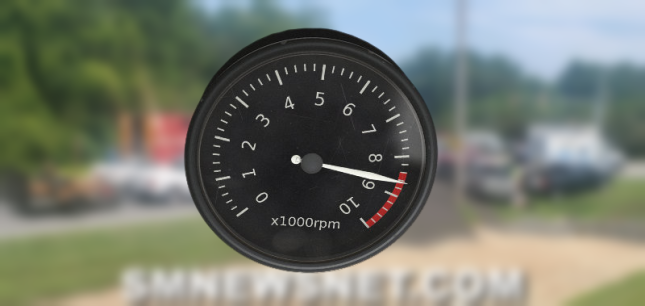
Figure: 8600 rpm
